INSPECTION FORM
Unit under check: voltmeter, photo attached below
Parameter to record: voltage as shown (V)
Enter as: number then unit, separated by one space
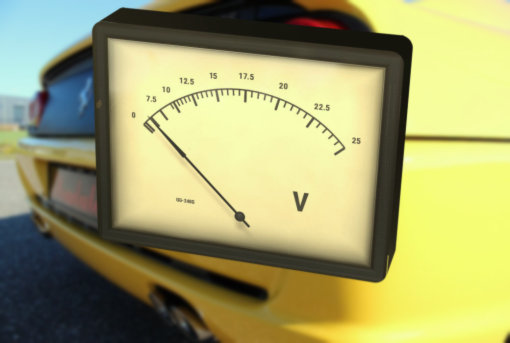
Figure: 5 V
